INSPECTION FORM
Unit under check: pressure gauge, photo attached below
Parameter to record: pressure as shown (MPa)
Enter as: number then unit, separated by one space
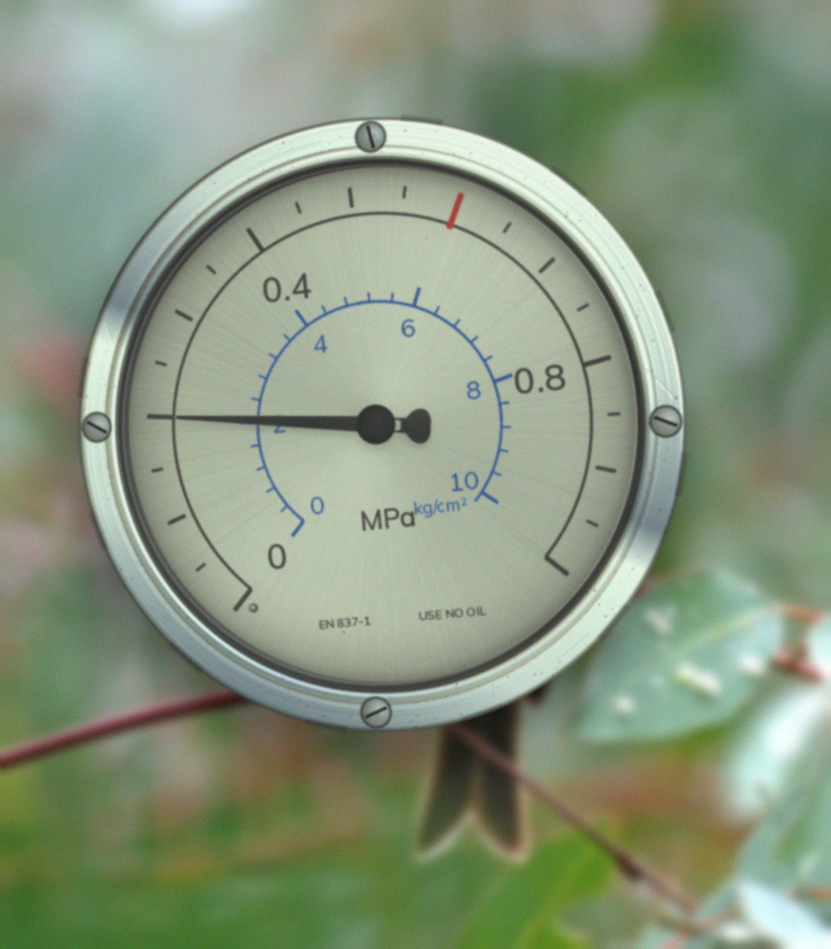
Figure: 0.2 MPa
